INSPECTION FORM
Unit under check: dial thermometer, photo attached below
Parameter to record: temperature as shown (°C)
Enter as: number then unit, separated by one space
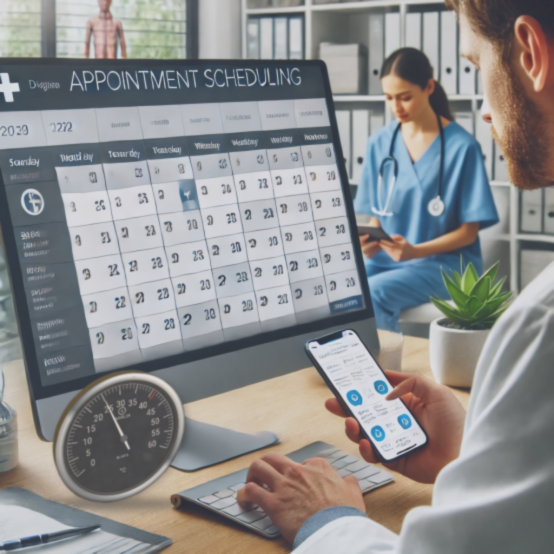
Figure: 25 °C
